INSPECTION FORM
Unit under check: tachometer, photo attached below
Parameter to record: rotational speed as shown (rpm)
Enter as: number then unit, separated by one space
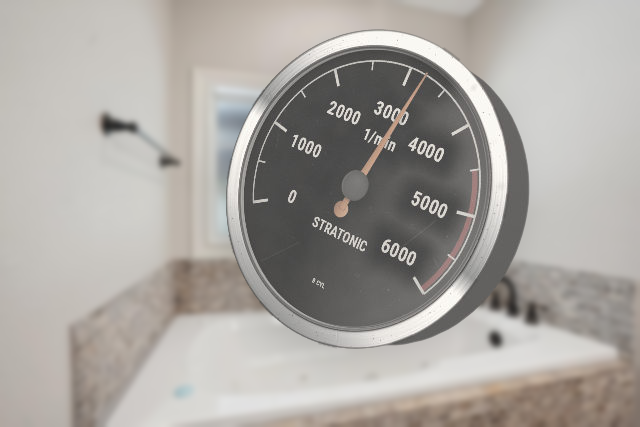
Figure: 3250 rpm
